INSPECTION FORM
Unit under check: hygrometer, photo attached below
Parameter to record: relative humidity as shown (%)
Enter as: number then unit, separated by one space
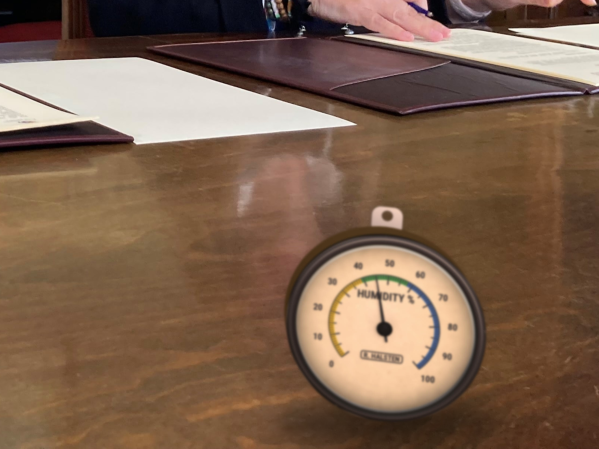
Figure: 45 %
